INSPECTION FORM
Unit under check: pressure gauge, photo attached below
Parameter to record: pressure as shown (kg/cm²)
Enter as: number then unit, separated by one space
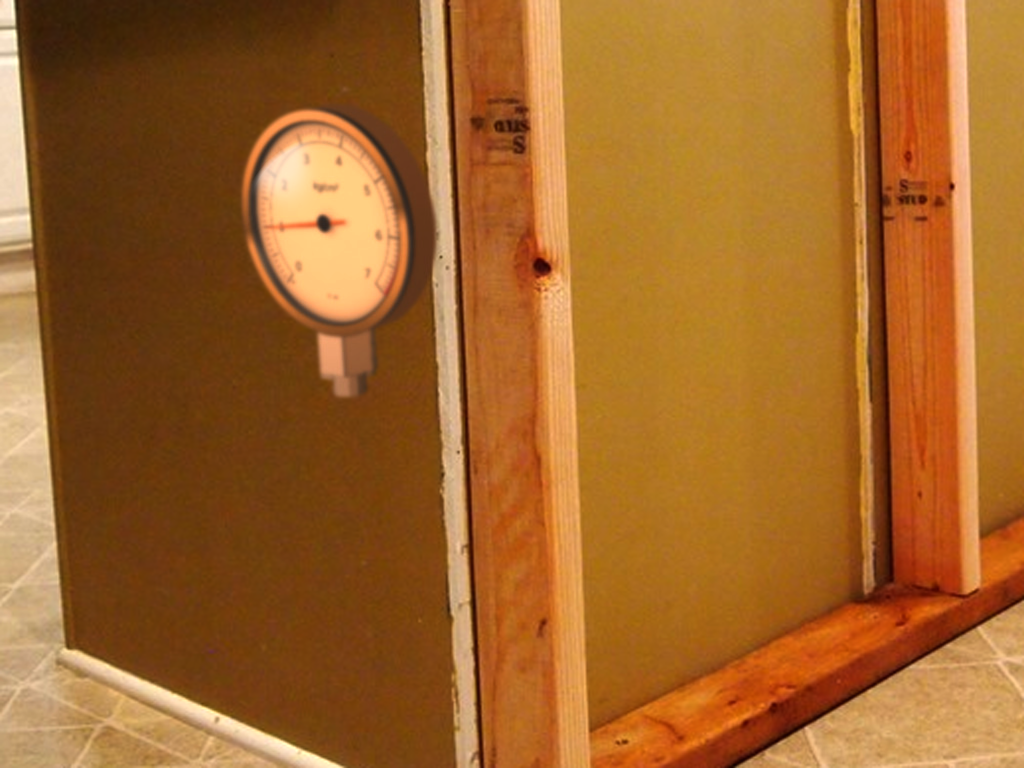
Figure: 1 kg/cm²
